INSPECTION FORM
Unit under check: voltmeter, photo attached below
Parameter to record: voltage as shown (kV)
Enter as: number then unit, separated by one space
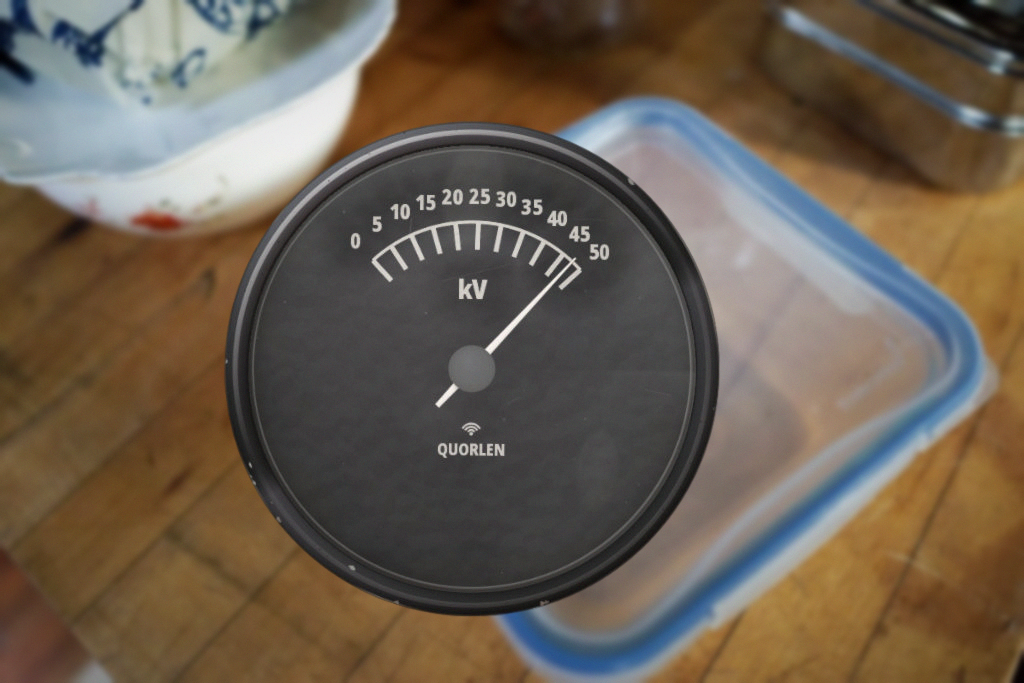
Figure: 47.5 kV
